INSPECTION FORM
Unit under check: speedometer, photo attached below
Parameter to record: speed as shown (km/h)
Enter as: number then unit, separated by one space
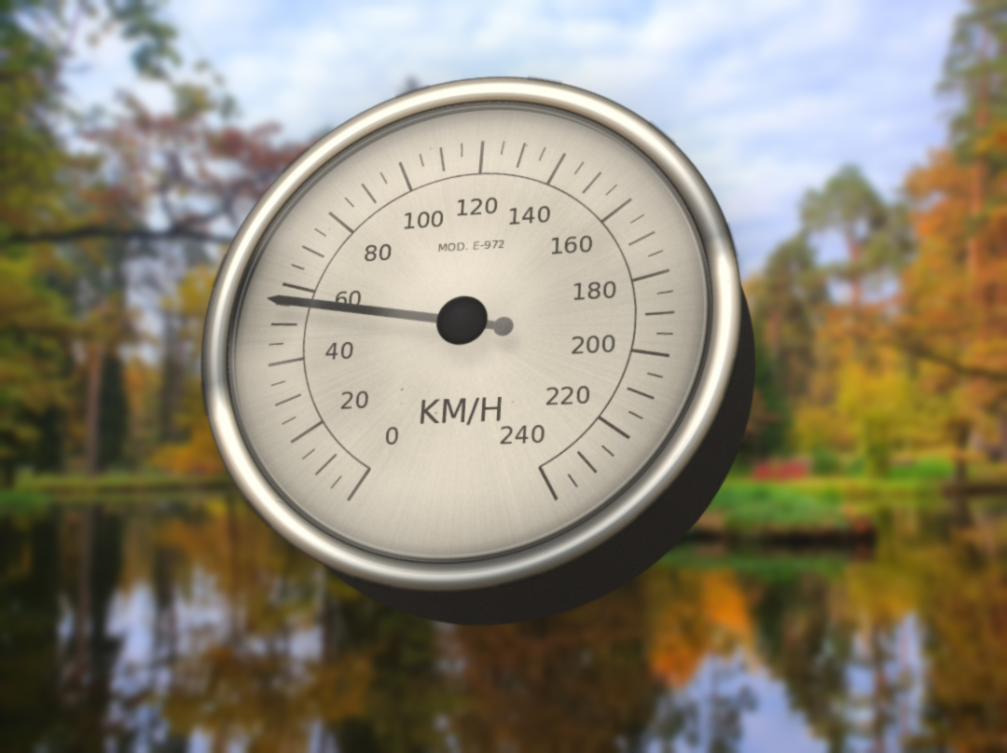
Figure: 55 km/h
